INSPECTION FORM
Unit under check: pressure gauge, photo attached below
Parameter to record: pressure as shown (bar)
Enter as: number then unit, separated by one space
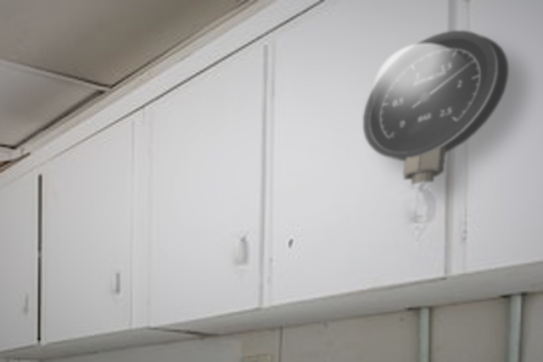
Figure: 1.8 bar
